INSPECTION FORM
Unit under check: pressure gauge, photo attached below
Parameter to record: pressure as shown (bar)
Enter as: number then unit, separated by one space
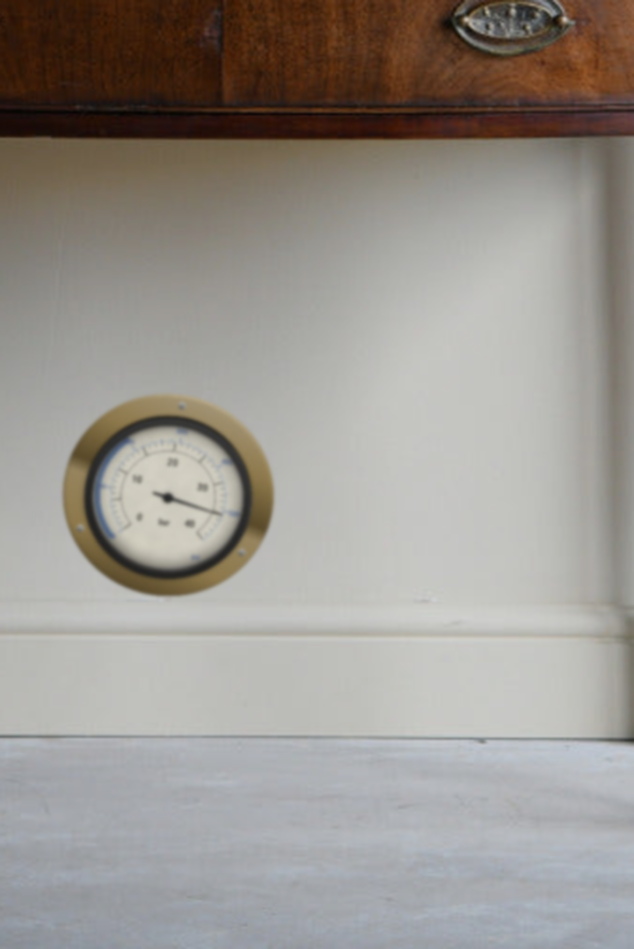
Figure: 35 bar
